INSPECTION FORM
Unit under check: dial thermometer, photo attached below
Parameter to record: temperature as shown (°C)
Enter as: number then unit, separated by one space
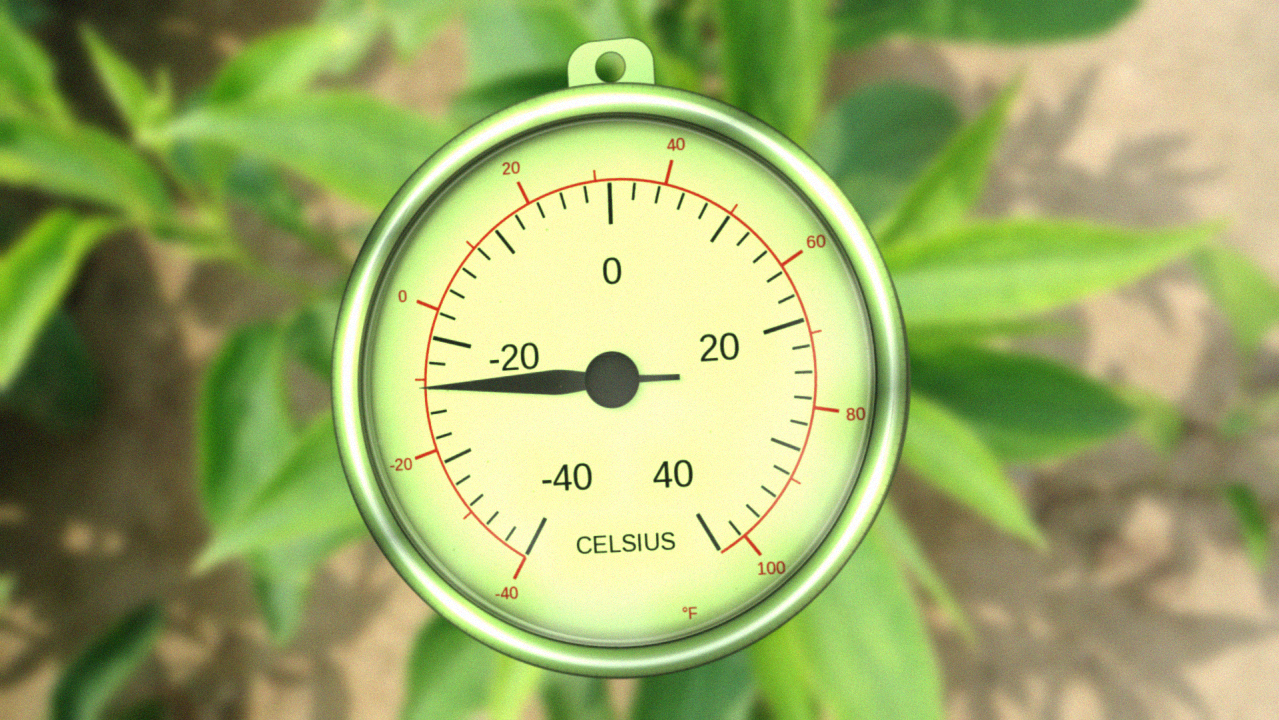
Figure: -24 °C
